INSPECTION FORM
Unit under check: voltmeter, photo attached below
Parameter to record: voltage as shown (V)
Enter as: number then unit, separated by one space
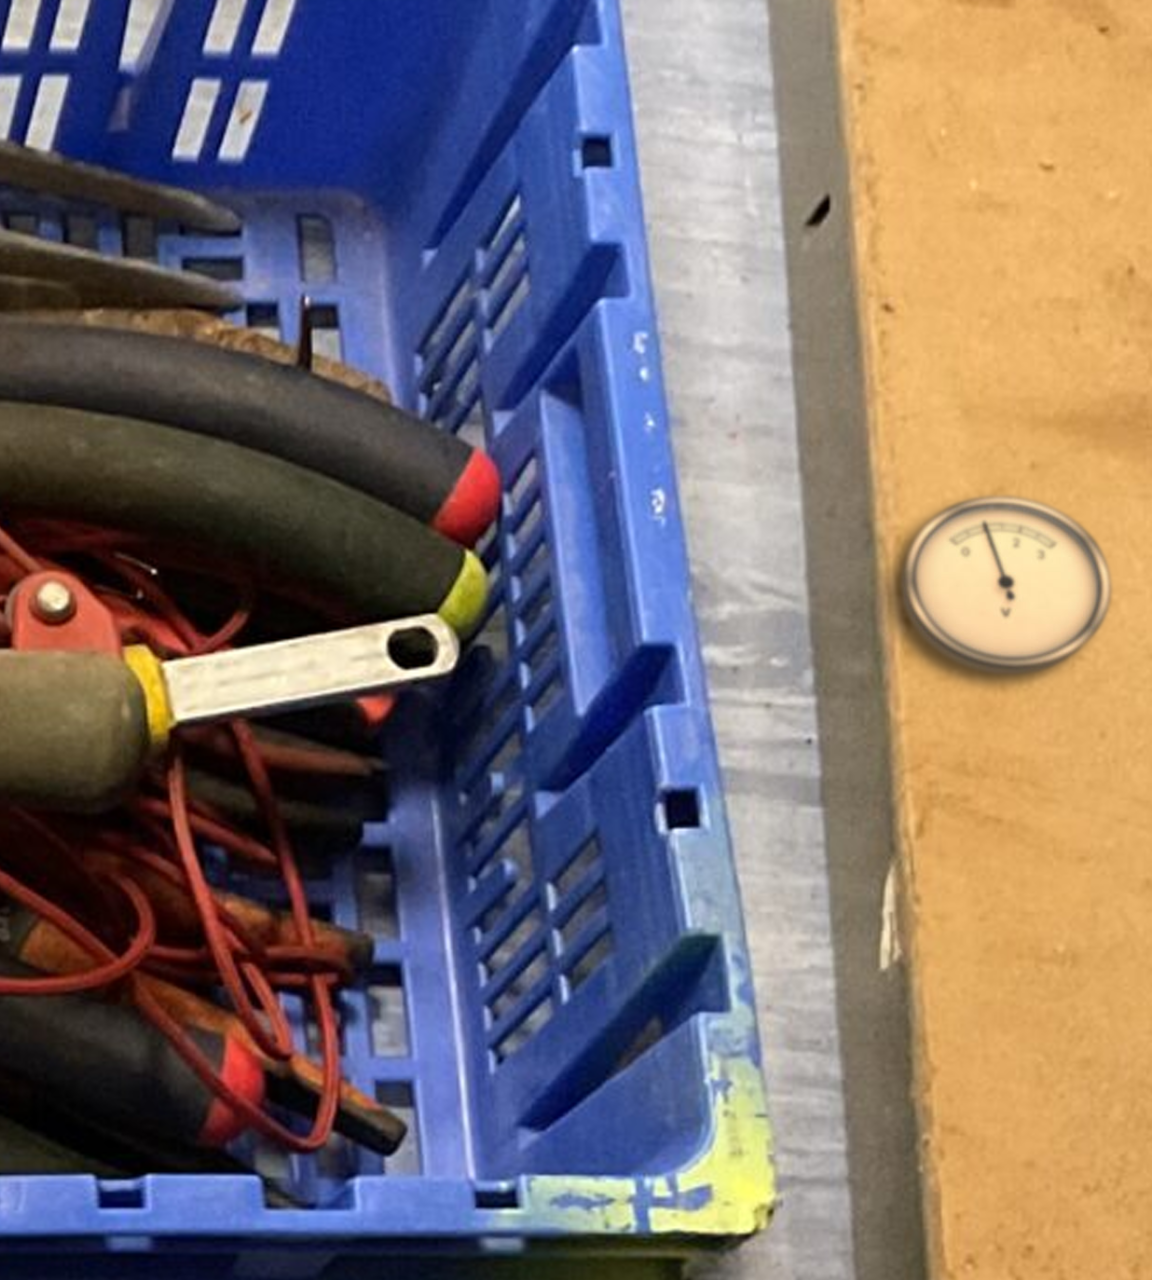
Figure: 1 V
